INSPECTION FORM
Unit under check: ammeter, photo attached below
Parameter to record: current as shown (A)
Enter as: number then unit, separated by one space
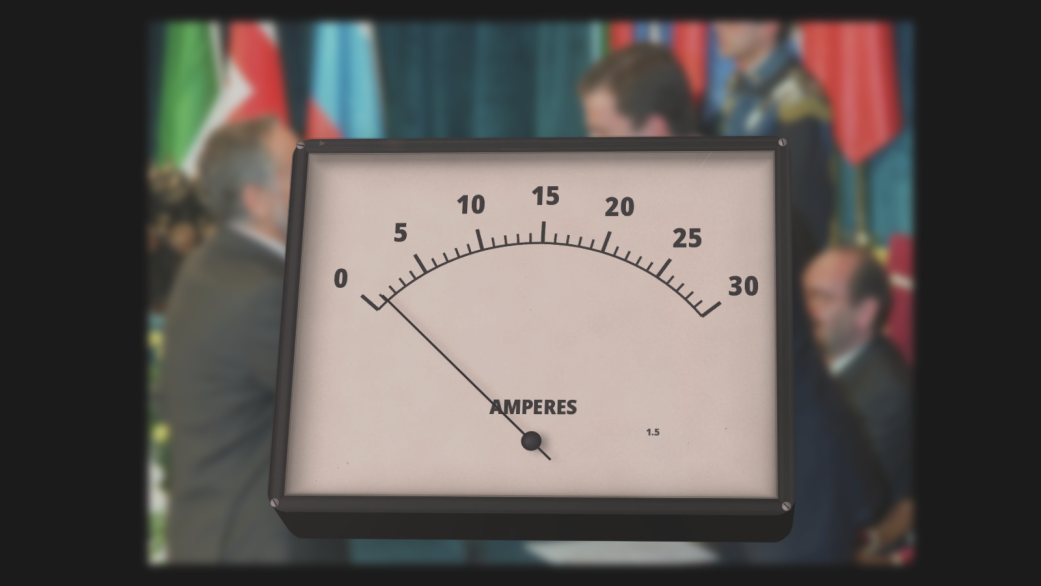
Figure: 1 A
